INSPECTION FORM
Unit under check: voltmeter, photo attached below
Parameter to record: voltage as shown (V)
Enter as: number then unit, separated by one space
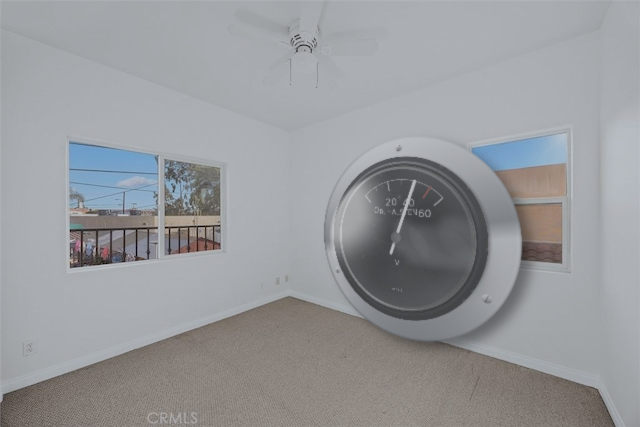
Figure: 40 V
